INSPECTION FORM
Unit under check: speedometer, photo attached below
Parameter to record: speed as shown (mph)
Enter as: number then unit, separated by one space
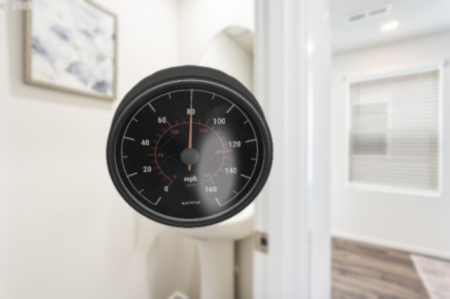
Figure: 80 mph
